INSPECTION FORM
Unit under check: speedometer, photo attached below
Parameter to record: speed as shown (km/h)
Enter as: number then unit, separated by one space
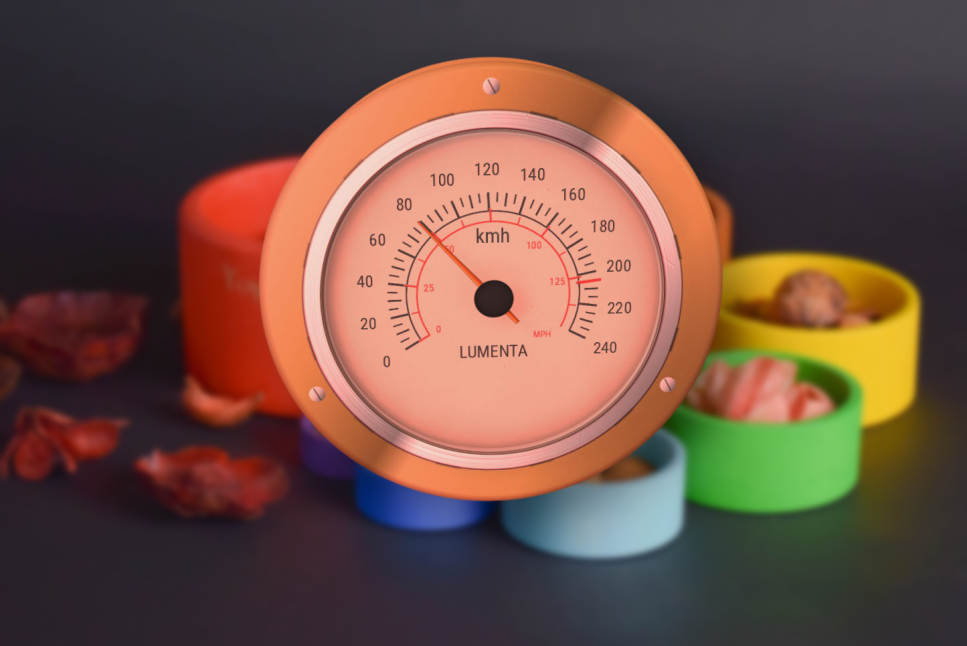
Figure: 80 km/h
